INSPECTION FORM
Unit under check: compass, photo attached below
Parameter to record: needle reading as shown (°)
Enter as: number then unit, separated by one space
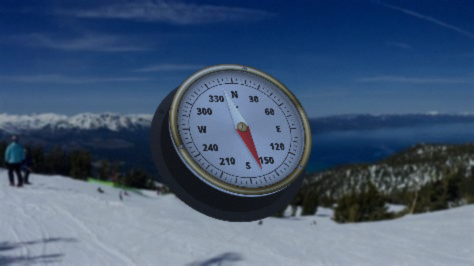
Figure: 165 °
